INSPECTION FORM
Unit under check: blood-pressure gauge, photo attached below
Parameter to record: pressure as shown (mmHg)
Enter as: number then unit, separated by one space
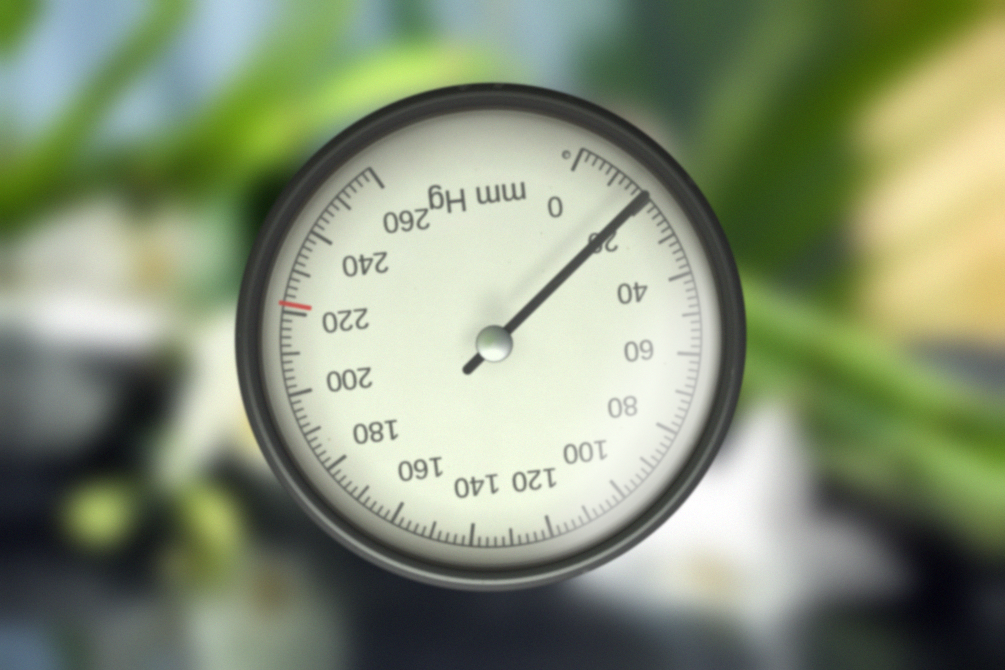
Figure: 18 mmHg
